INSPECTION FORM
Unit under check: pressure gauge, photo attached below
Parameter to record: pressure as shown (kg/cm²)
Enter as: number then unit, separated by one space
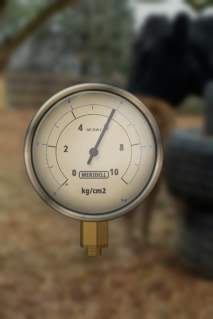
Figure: 6 kg/cm²
